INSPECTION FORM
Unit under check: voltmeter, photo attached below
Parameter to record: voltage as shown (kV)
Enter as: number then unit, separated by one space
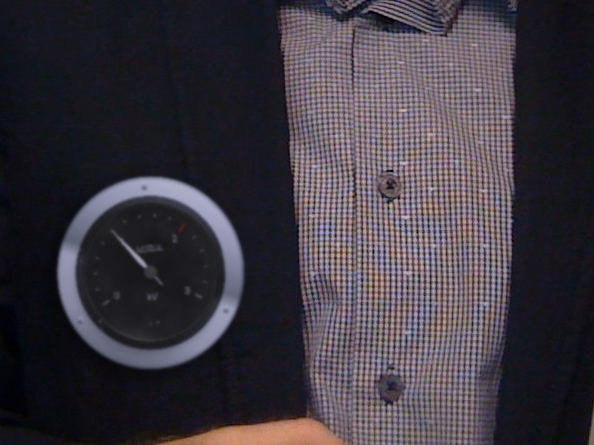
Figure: 1 kV
